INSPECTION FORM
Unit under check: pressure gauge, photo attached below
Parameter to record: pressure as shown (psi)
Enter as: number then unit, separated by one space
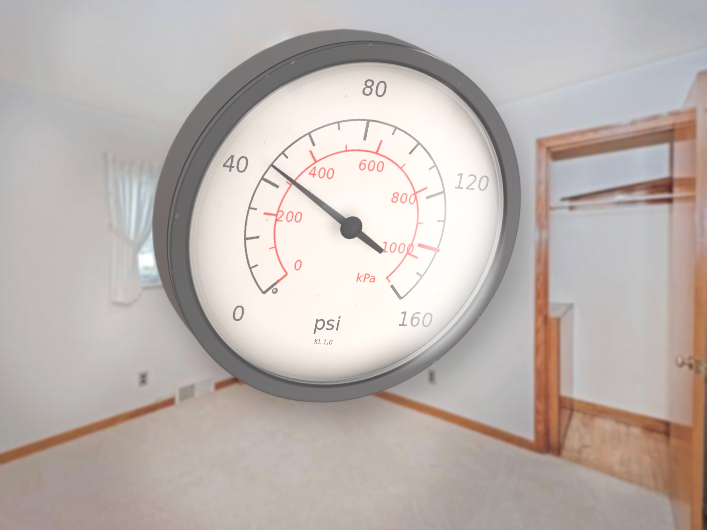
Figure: 45 psi
